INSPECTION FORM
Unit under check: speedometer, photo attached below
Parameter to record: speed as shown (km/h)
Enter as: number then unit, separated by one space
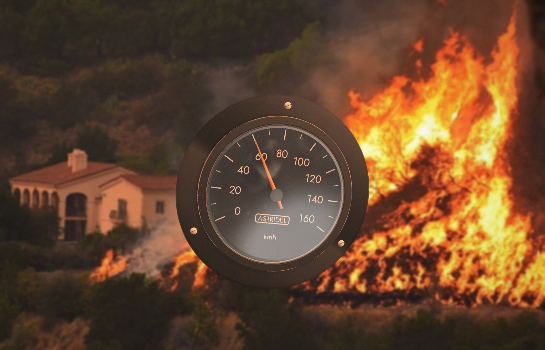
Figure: 60 km/h
